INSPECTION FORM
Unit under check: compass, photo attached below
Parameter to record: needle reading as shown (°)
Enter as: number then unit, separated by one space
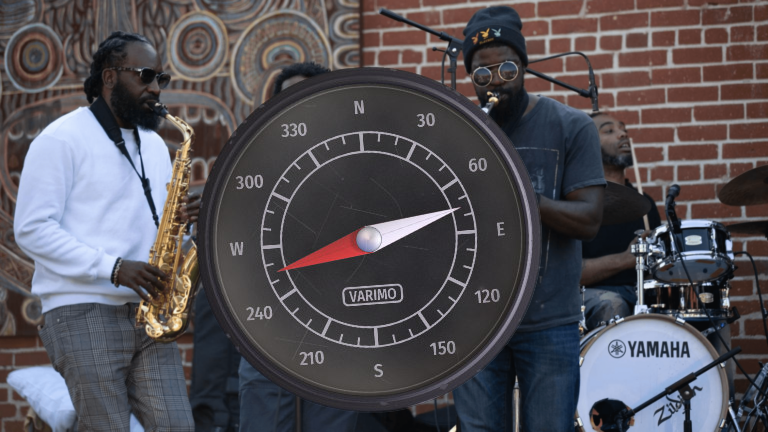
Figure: 255 °
